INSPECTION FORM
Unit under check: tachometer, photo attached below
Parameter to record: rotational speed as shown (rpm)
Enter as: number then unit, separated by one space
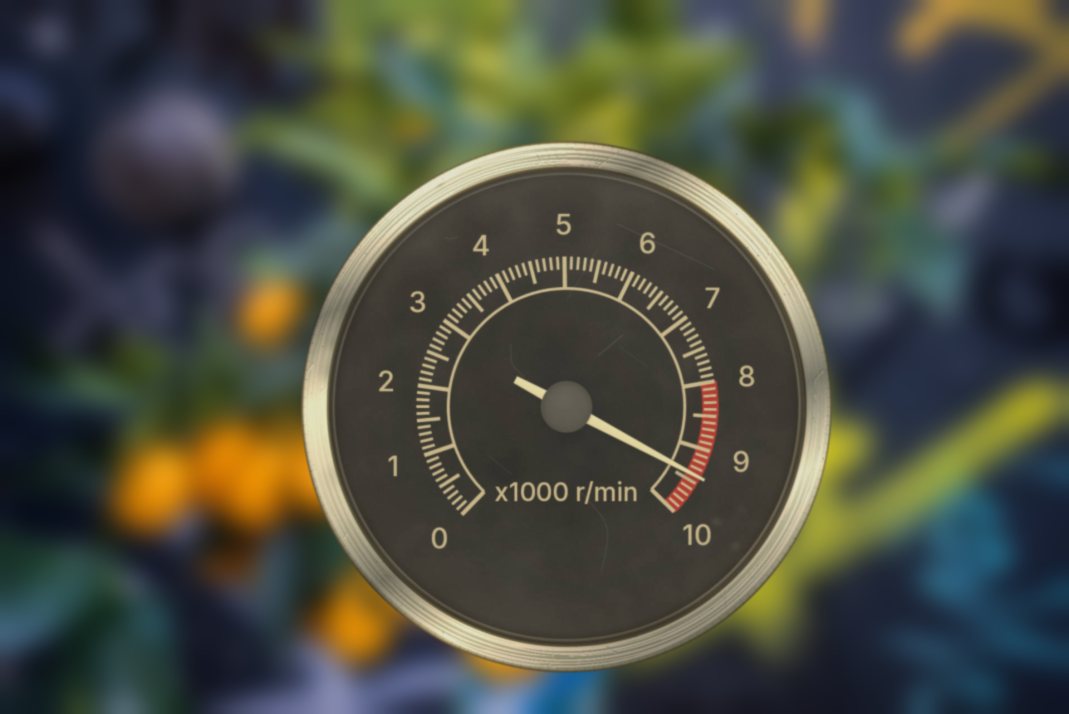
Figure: 9400 rpm
